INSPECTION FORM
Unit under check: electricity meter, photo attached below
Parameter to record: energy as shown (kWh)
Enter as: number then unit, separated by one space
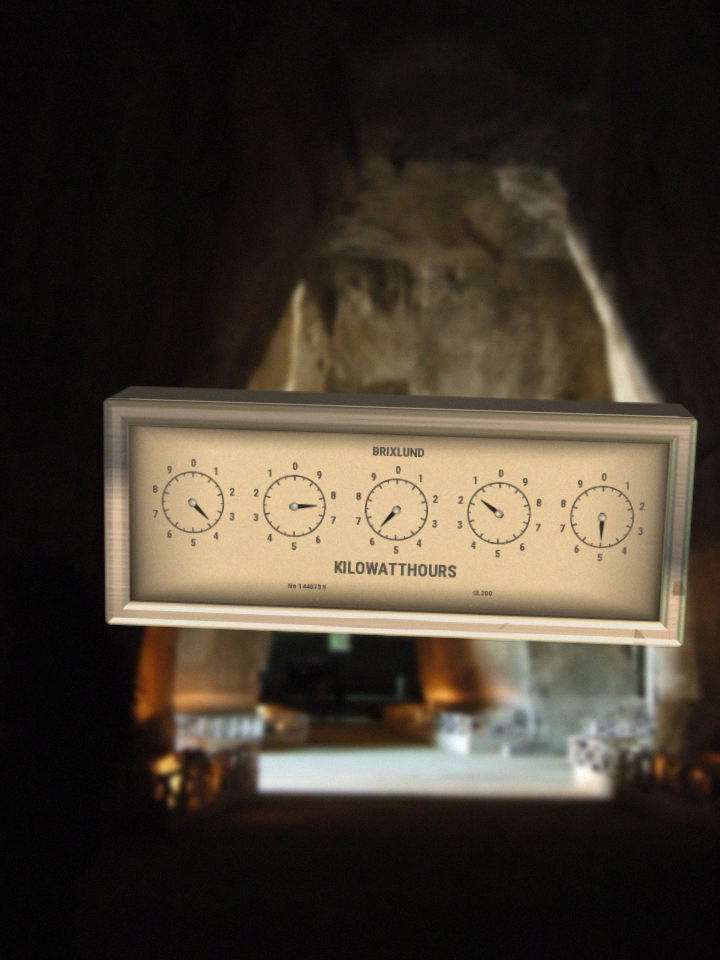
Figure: 37615 kWh
